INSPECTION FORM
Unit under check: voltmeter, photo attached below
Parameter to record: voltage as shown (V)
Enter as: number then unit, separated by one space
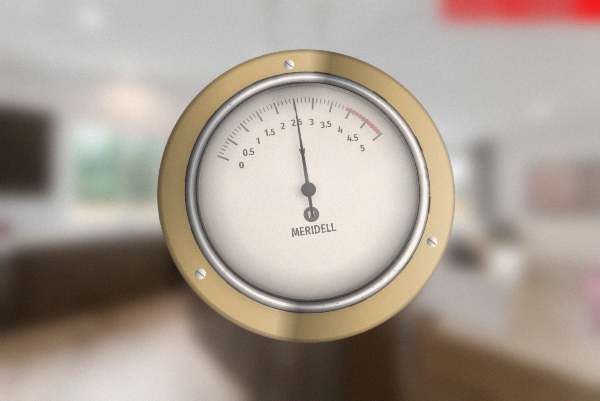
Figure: 2.5 V
